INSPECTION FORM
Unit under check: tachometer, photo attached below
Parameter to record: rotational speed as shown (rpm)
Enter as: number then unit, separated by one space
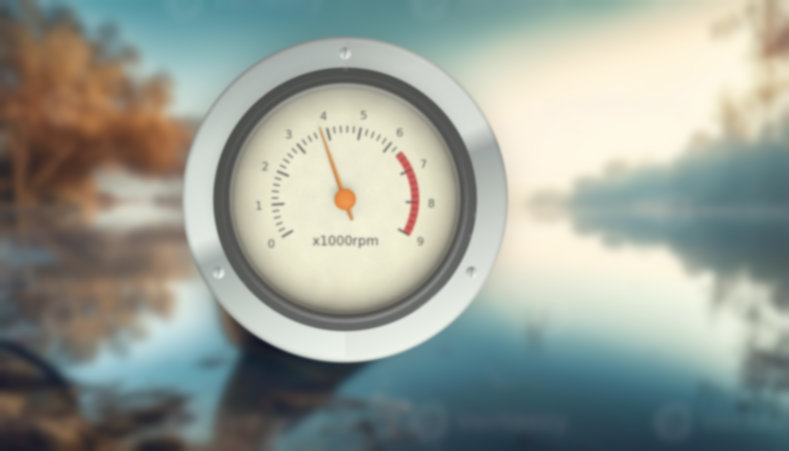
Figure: 3800 rpm
